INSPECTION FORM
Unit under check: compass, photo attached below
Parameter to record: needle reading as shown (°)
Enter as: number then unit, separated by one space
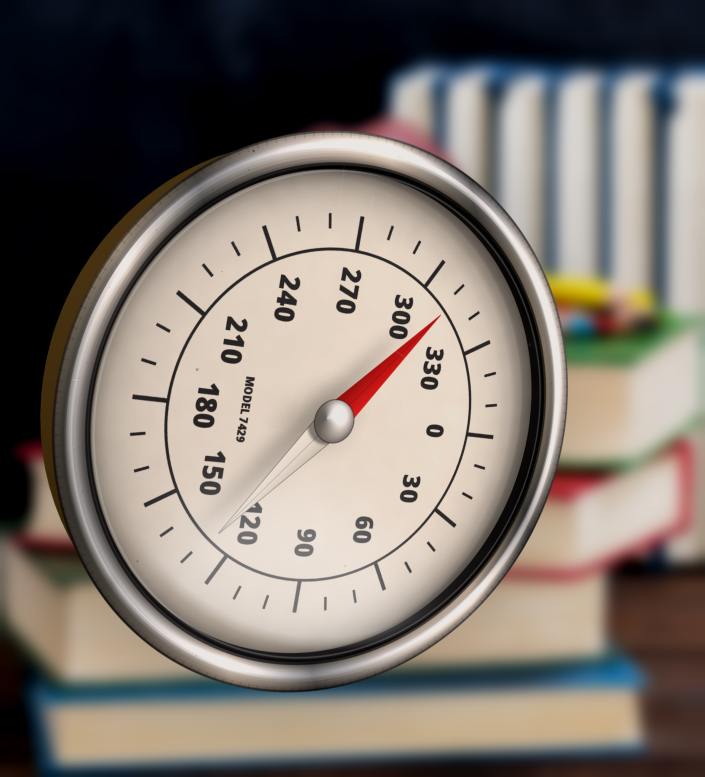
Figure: 310 °
